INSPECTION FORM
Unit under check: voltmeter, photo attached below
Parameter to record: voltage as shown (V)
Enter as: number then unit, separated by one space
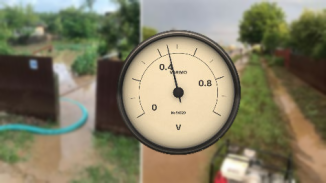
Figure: 0.45 V
